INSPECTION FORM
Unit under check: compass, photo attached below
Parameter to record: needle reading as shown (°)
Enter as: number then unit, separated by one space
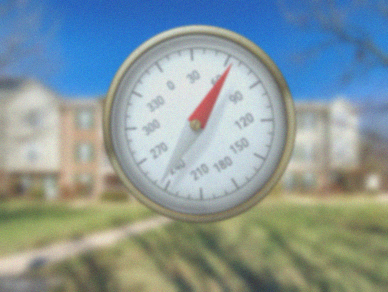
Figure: 65 °
